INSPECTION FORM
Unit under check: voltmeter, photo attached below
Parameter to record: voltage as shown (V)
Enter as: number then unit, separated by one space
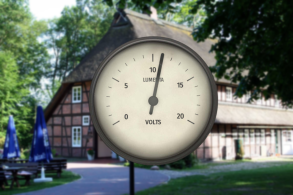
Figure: 11 V
